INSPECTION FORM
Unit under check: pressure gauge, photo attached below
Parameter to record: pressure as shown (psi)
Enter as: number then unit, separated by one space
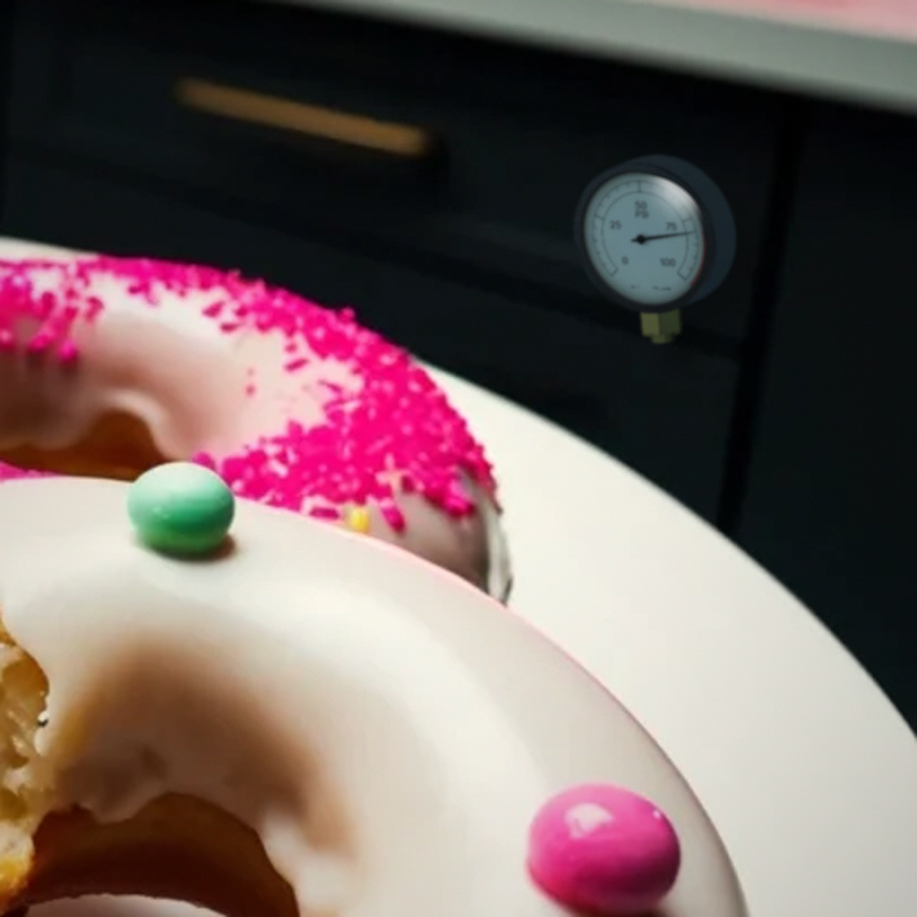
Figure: 80 psi
